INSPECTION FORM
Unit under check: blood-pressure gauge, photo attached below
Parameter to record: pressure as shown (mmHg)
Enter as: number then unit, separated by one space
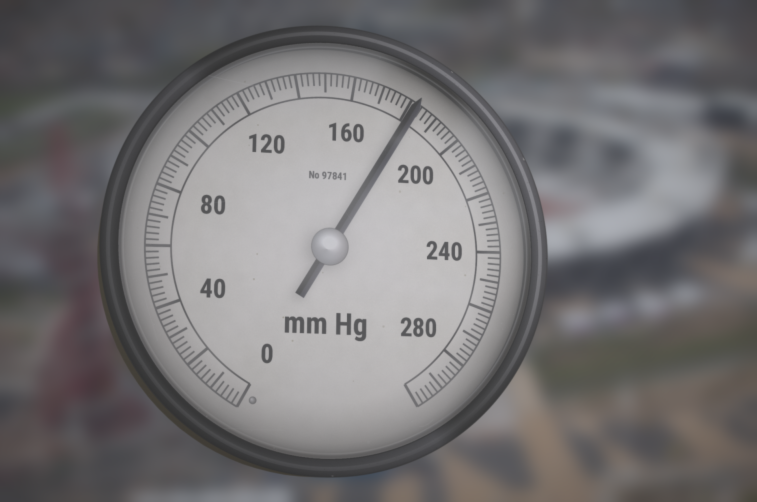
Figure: 182 mmHg
